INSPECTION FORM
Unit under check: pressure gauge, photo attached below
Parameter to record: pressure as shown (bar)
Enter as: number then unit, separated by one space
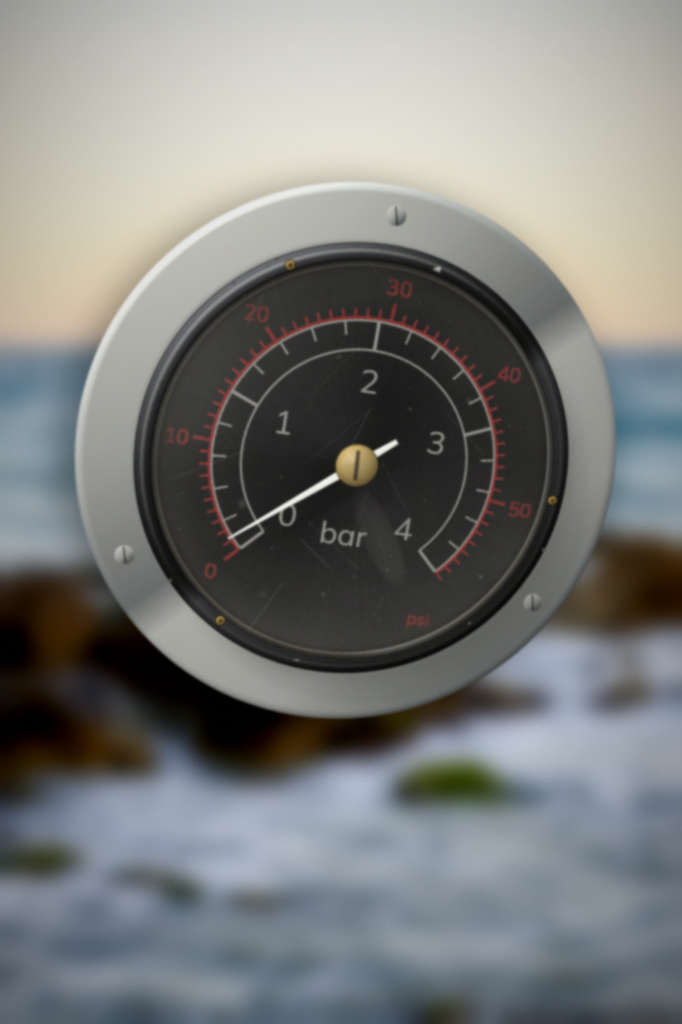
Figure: 0.1 bar
